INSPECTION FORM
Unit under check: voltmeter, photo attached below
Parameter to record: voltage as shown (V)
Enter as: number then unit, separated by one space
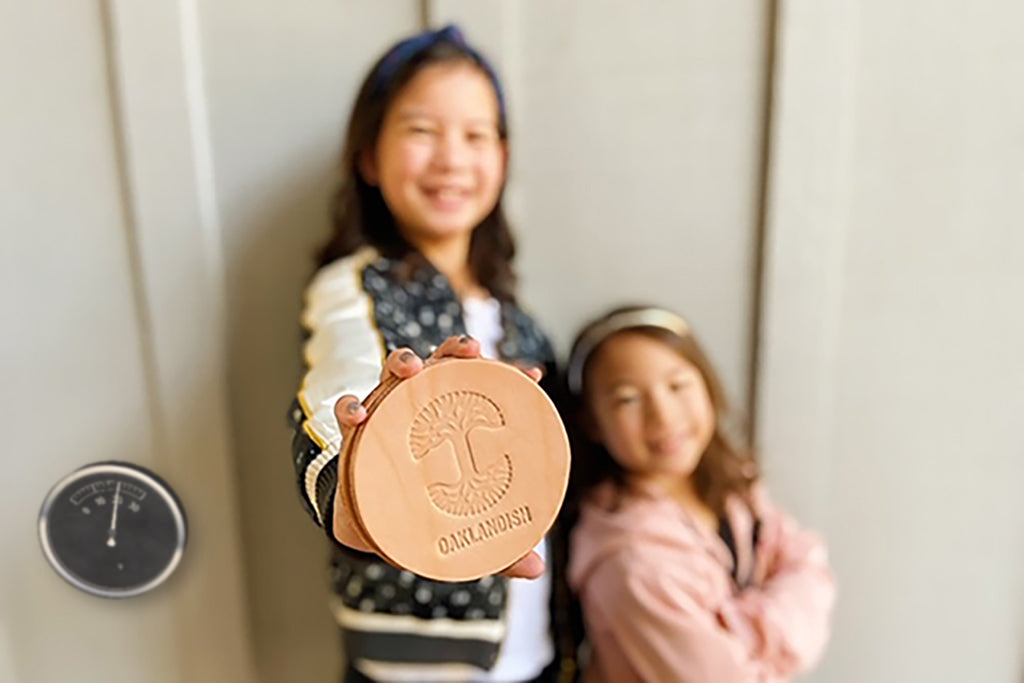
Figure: 20 V
